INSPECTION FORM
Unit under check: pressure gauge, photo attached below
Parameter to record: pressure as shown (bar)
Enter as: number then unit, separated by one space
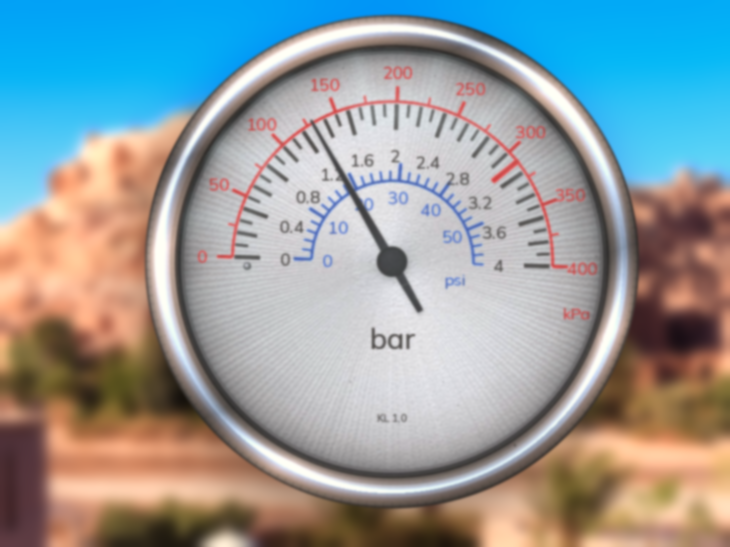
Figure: 1.3 bar
